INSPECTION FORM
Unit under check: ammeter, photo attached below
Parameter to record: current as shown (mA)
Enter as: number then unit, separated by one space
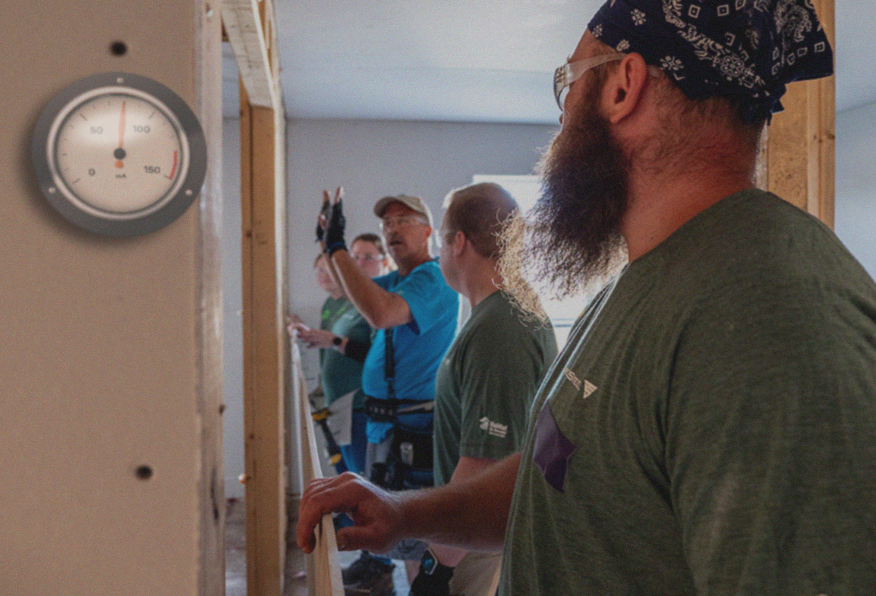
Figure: 80 mA
